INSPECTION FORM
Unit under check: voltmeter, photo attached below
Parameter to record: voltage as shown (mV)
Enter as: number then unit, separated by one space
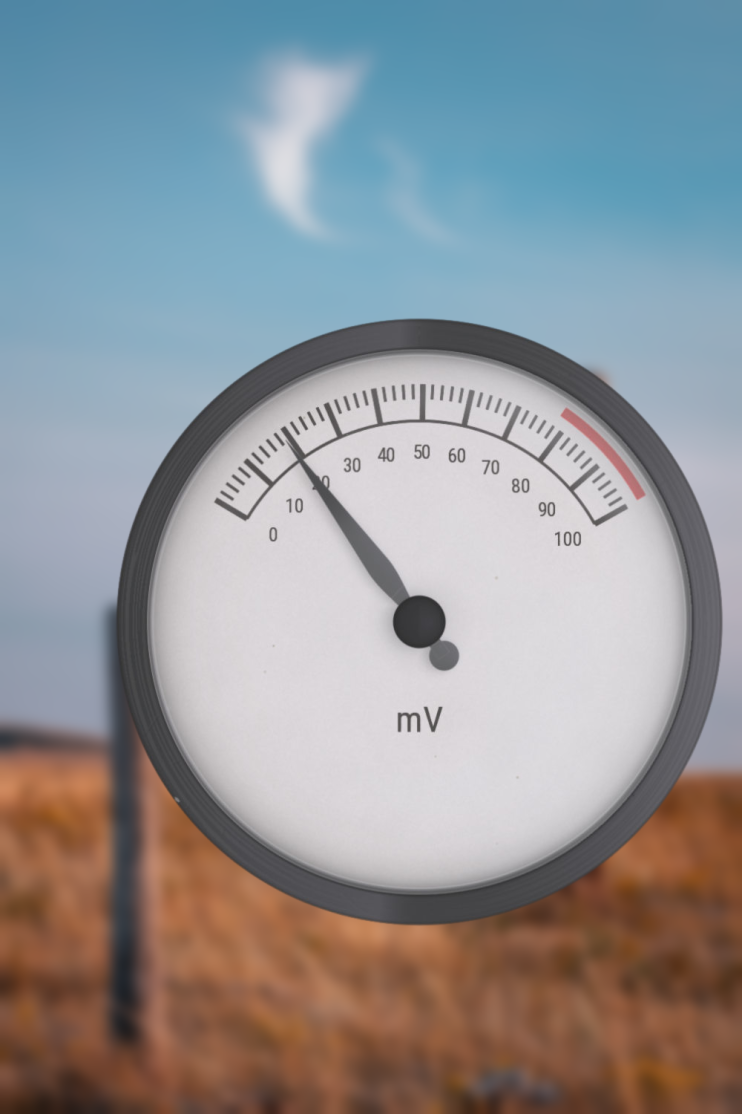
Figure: 19 mV
